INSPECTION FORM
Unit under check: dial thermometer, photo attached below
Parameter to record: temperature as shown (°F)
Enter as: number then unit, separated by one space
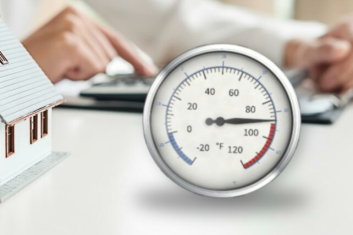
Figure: 90 °F
